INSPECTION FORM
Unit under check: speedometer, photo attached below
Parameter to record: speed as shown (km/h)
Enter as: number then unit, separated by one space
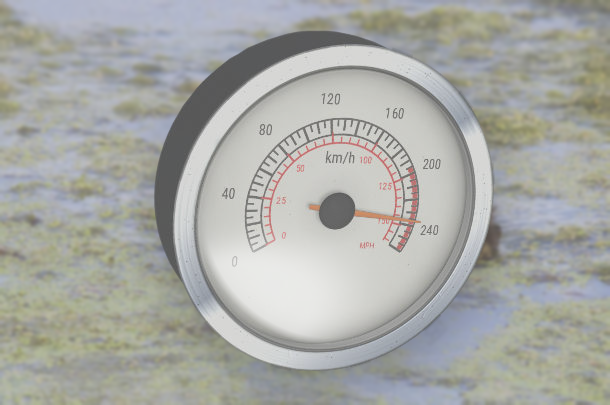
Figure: 235 km/h
